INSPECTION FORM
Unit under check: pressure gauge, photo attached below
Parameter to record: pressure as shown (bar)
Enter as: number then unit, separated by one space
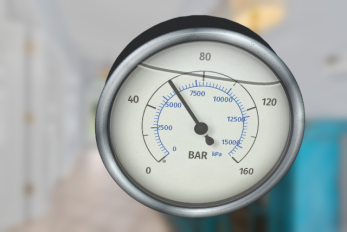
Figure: 60 bar
